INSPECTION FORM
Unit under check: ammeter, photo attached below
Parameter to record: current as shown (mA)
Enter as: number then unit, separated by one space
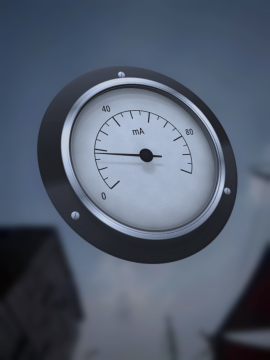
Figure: 17.5 mA
